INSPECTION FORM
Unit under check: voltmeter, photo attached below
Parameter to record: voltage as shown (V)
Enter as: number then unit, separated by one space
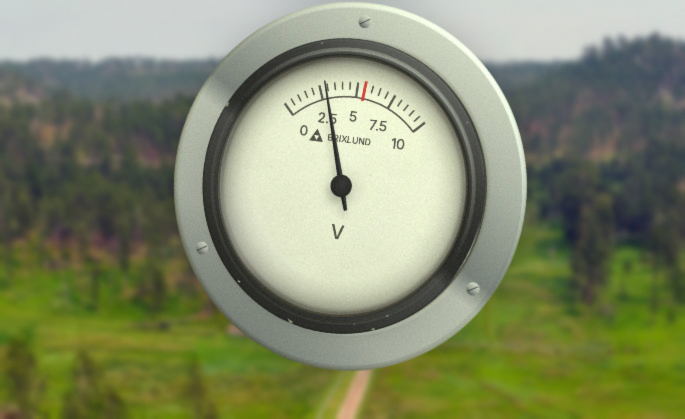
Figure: 3 V
